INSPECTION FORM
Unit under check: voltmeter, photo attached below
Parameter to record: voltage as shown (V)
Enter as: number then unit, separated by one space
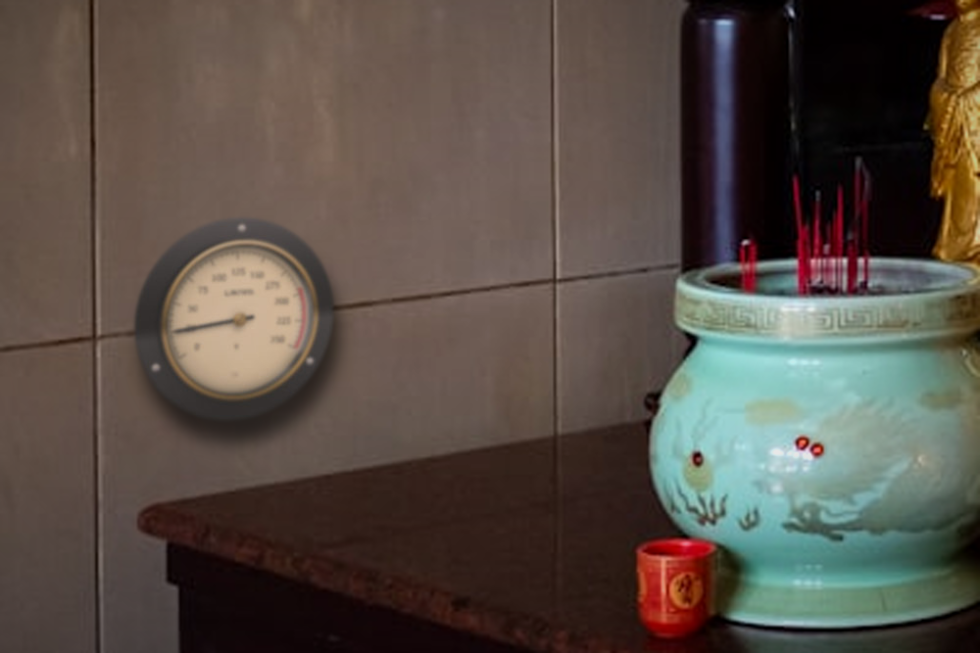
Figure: 25 V
